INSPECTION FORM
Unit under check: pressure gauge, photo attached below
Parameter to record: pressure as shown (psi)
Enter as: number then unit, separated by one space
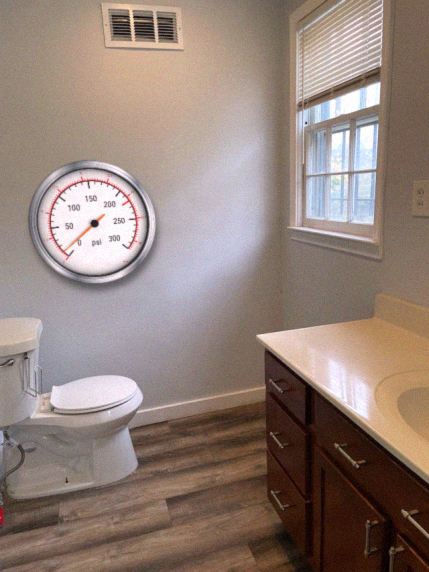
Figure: 10 psi
